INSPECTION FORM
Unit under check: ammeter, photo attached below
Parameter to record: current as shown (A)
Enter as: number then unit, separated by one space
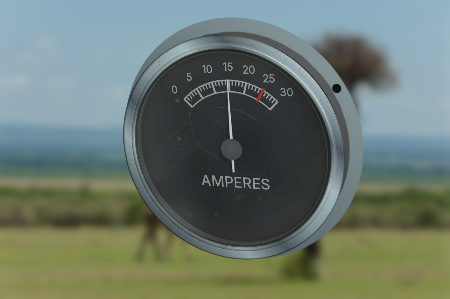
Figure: 15 A
